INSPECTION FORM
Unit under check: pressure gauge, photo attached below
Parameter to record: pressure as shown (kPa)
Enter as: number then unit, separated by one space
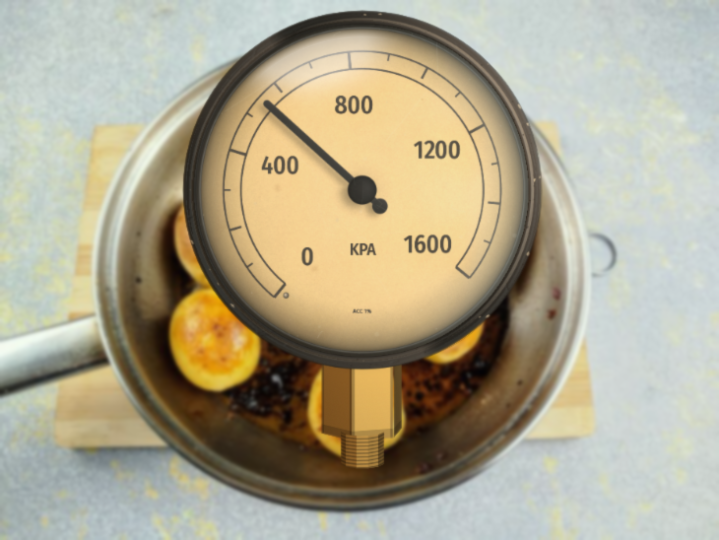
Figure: 550 kPa
